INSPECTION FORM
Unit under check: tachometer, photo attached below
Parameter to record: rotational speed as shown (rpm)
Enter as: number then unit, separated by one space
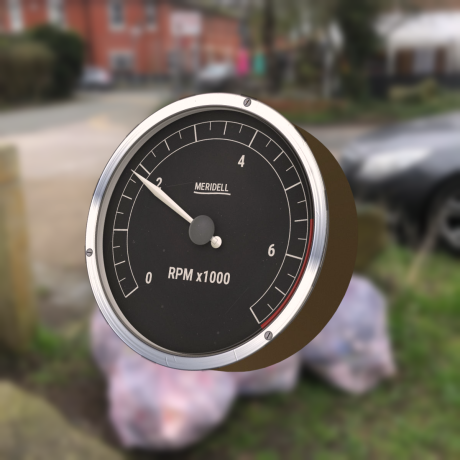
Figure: 1875 rpm
